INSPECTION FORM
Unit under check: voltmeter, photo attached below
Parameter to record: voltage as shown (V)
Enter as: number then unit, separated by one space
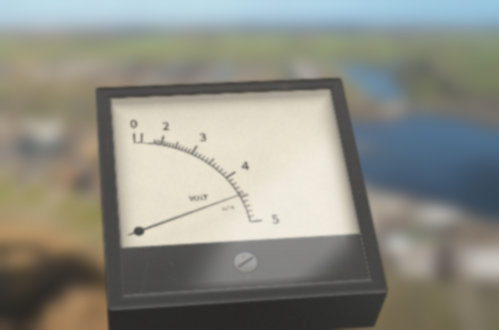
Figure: 4.5 V
